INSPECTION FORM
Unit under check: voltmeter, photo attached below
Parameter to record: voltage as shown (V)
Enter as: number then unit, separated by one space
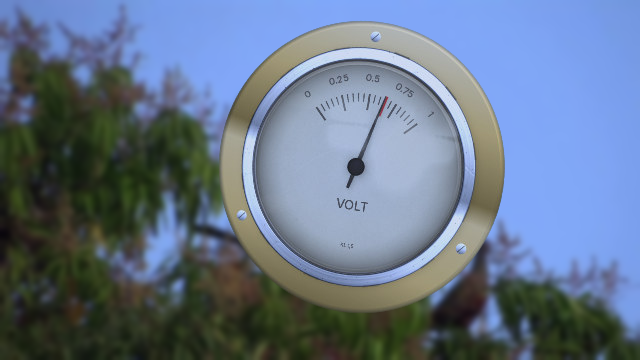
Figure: 0.65 V
